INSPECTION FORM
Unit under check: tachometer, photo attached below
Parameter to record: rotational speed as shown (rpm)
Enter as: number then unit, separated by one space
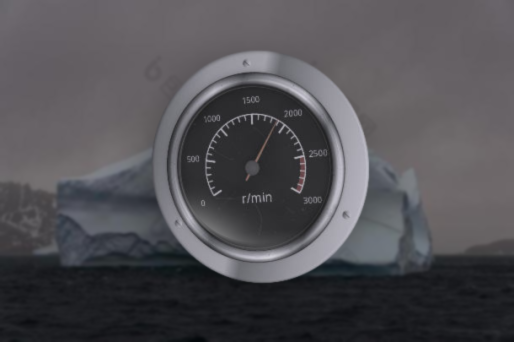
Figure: 1900 rpm
